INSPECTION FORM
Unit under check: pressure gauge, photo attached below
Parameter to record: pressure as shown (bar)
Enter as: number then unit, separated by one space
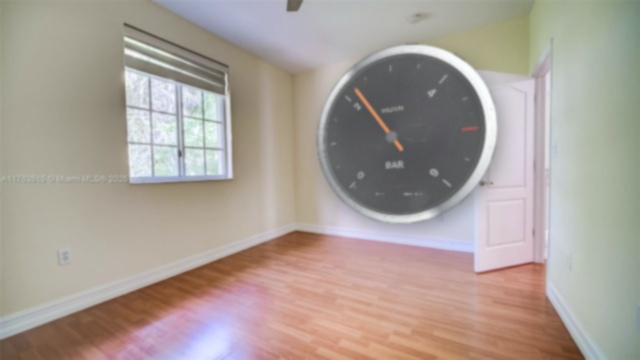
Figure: 2.25 bar
